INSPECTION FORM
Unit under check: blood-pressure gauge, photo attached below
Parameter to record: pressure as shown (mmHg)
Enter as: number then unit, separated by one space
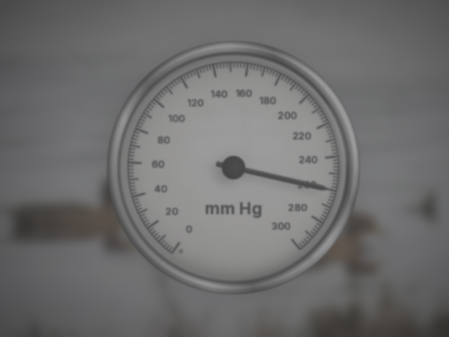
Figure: 260 mmHg
